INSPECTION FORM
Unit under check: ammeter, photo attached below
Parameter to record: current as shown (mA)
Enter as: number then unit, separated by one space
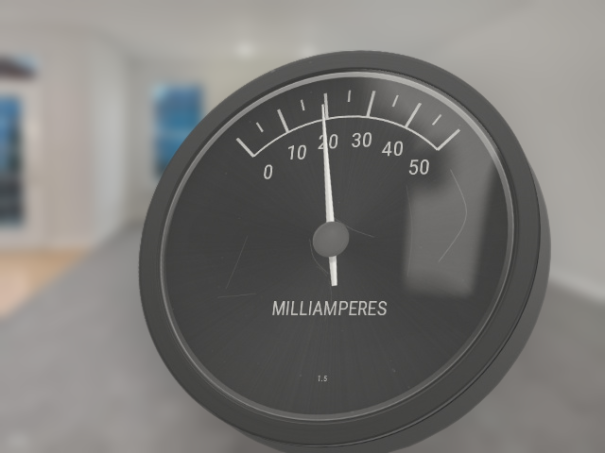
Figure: 20 mA
